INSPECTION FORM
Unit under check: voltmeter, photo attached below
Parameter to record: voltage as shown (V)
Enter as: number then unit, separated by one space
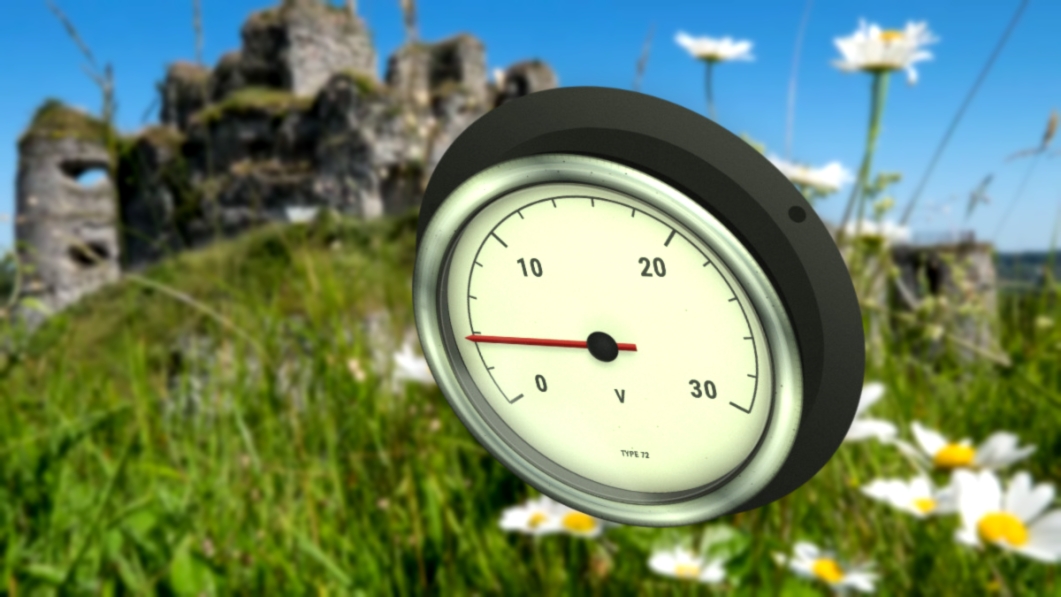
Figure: 4 V
